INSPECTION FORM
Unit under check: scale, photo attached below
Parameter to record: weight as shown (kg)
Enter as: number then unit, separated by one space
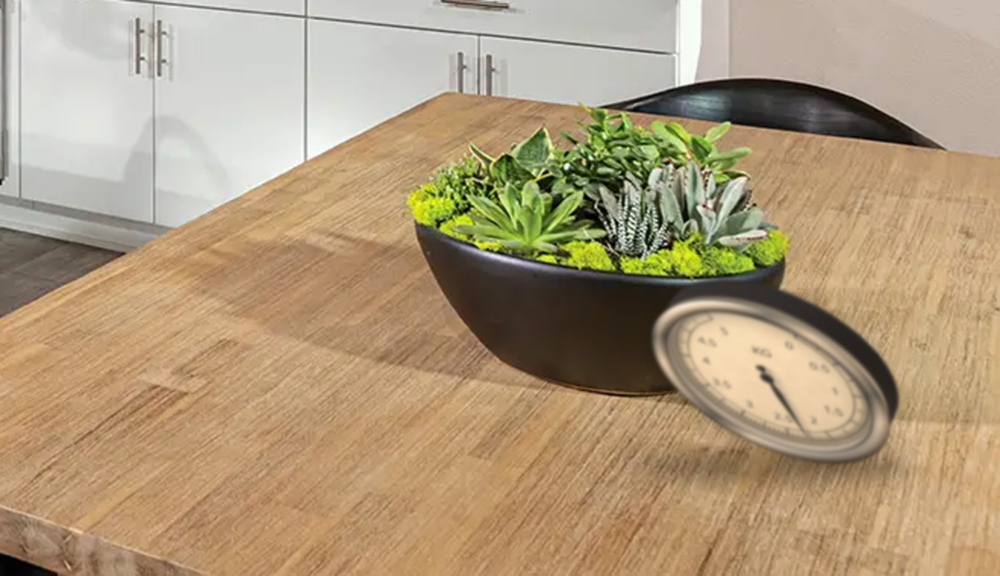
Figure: 2.25 kg
